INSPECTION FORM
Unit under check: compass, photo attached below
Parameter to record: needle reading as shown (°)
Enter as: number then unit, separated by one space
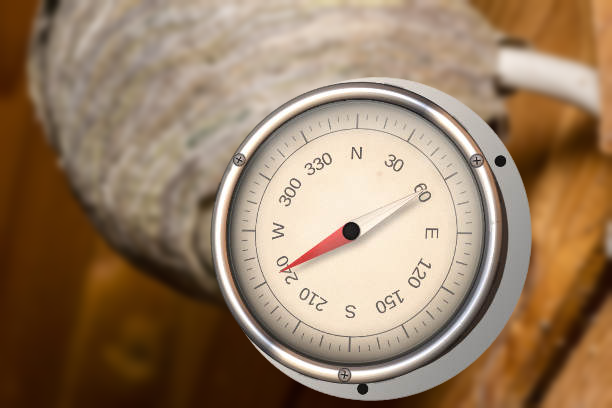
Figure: 240 °
